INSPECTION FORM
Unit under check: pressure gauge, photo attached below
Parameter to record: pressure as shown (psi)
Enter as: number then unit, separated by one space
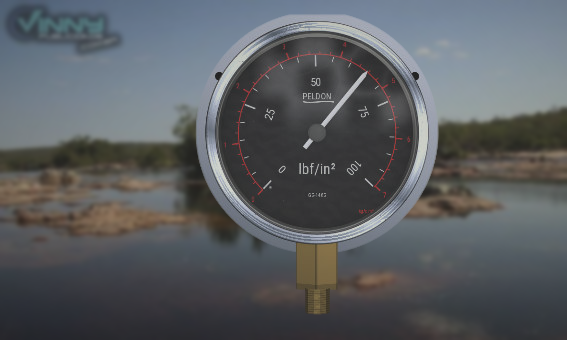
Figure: 65 psi
